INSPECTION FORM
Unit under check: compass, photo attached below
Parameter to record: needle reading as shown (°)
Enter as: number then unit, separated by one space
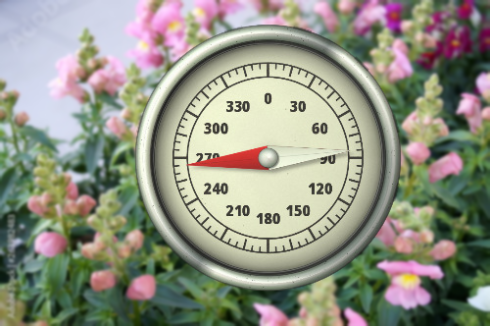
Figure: 265 °
